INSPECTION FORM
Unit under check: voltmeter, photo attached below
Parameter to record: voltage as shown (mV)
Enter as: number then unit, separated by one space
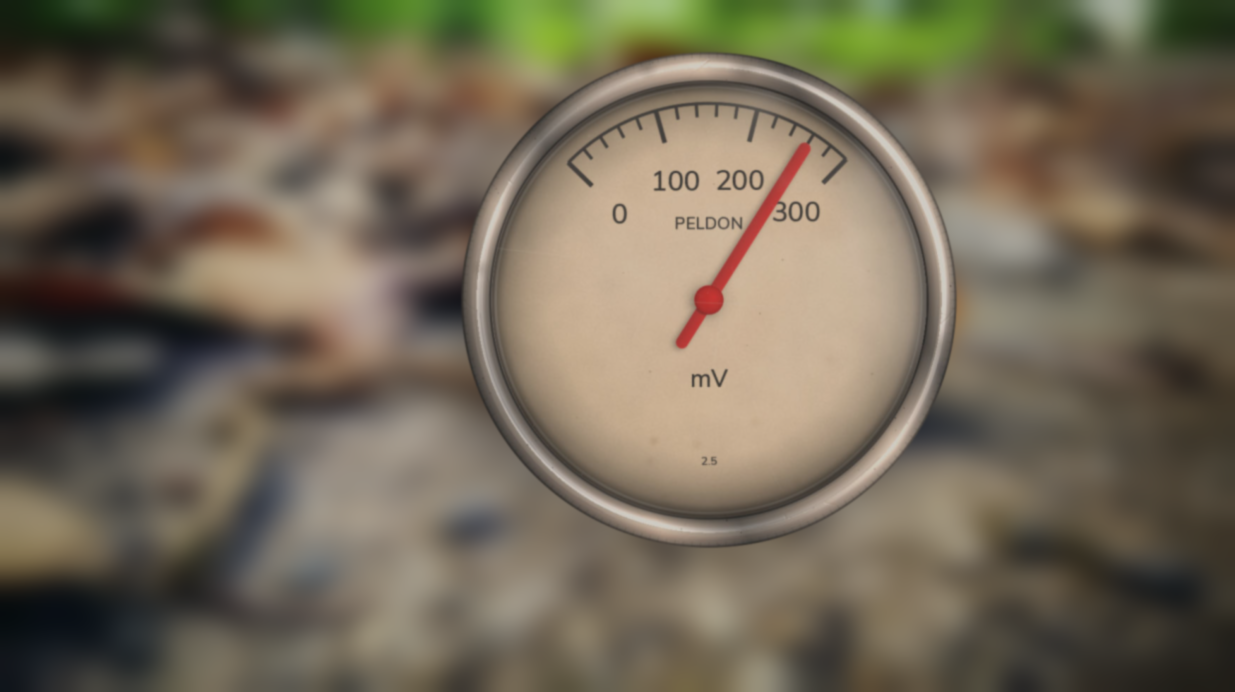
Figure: 260 mV
